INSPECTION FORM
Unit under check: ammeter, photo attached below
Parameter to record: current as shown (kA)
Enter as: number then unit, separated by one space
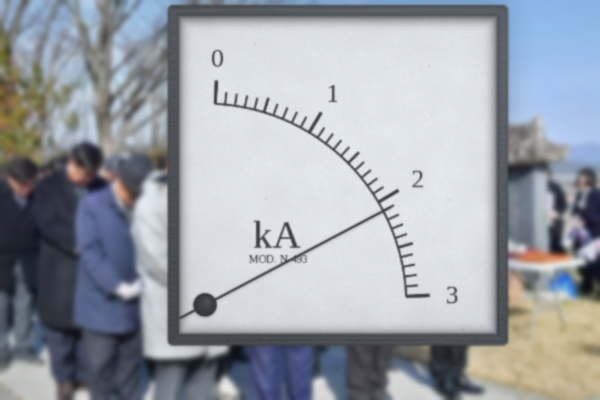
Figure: 2.1 kA
